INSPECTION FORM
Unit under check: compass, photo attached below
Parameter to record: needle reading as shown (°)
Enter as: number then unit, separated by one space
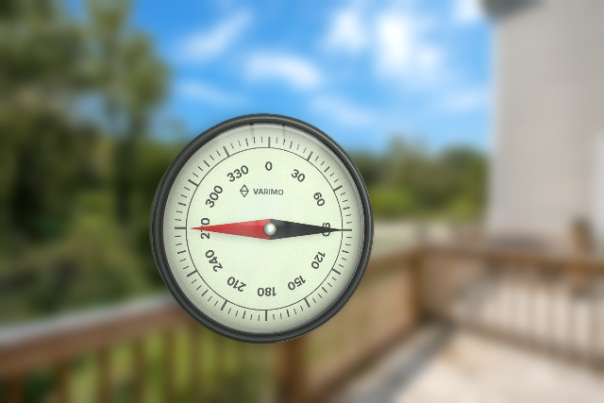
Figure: 270 °
